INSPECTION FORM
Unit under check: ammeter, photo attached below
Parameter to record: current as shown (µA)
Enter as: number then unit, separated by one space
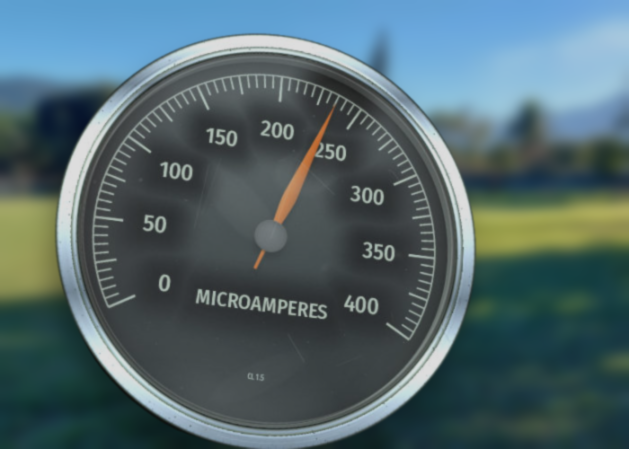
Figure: 235 µA
